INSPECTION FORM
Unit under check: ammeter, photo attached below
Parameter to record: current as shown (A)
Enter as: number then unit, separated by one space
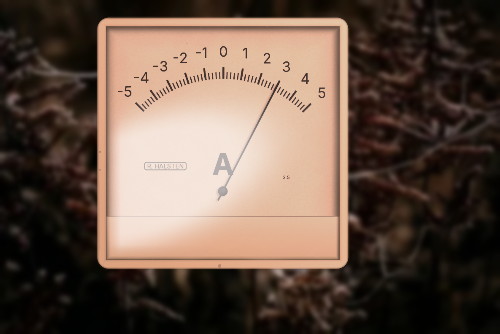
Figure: 3 A
